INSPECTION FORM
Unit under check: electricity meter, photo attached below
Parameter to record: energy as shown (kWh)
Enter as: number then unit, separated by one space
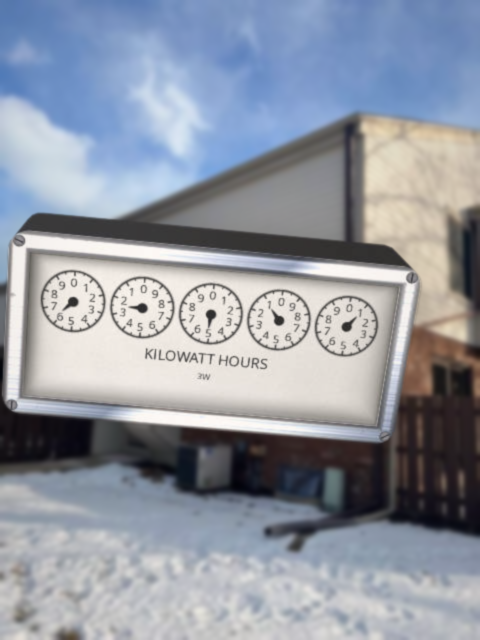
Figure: 62511 kWh
